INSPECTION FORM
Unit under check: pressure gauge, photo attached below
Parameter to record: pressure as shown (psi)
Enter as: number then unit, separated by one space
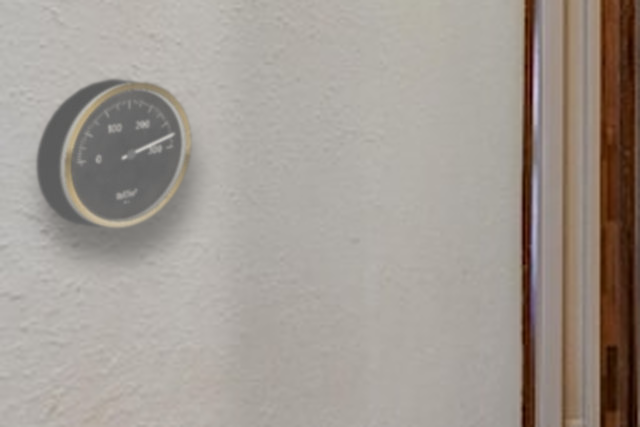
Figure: 275 psi
